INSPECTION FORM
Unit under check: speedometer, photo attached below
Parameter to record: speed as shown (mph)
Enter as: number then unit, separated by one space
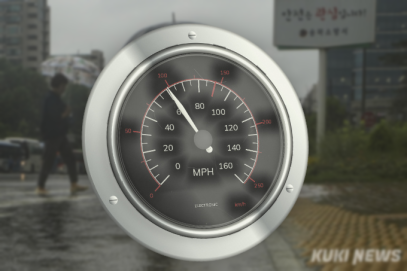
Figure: 60 mph
